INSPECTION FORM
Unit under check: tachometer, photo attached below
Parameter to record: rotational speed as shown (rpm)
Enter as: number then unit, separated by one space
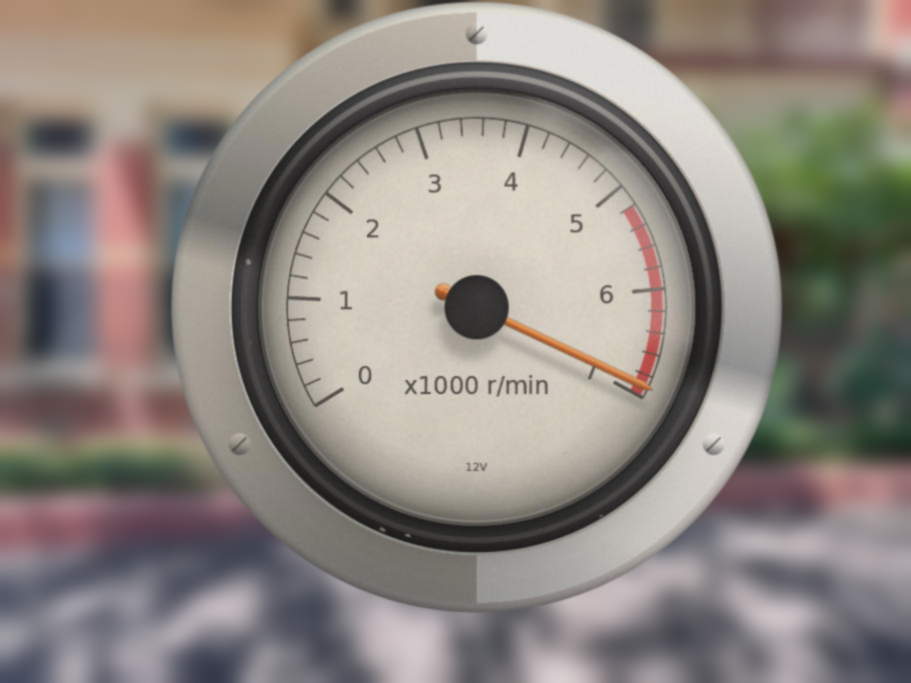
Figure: 6900 rpm
